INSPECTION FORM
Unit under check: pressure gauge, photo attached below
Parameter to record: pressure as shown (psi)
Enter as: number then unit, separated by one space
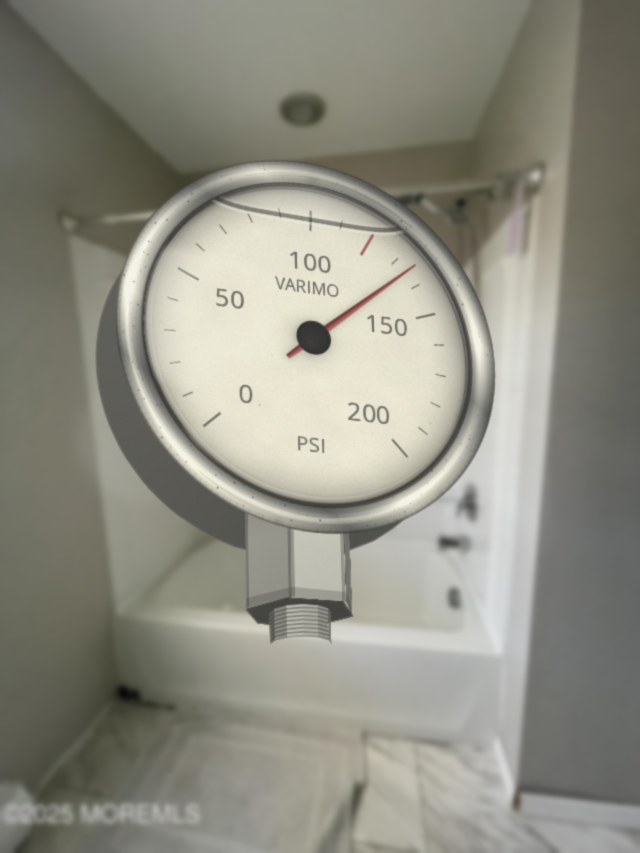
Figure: 135 psi
